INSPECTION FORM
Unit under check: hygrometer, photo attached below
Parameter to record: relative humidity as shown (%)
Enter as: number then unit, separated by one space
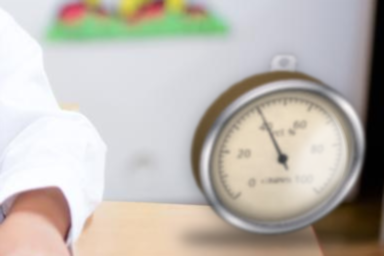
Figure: 40 %
